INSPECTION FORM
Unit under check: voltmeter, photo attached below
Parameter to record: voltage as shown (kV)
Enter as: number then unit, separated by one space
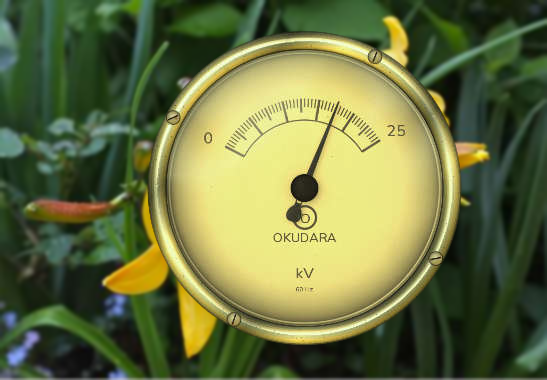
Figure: 17.5 kV
